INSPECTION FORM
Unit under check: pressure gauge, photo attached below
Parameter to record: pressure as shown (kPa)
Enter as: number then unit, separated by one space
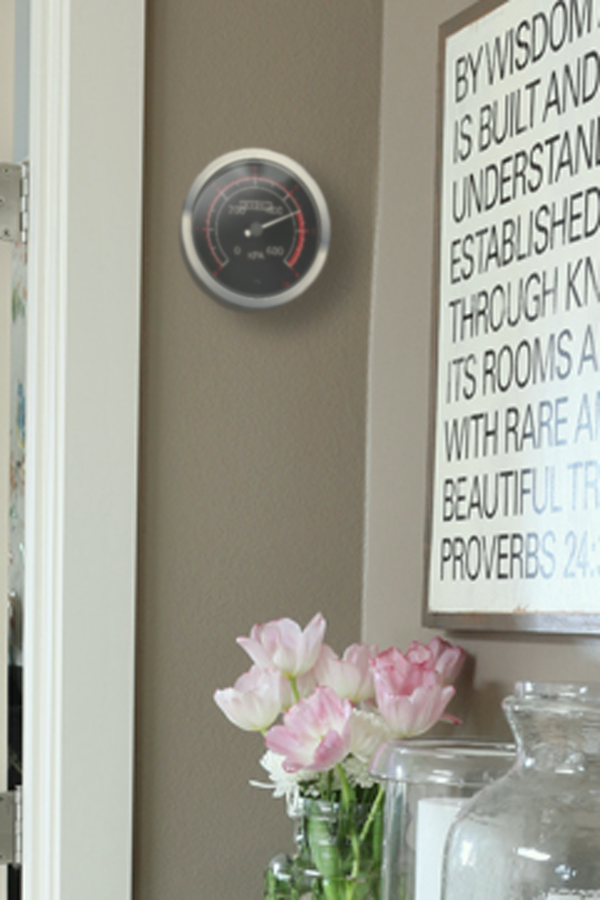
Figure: 450 kPa
